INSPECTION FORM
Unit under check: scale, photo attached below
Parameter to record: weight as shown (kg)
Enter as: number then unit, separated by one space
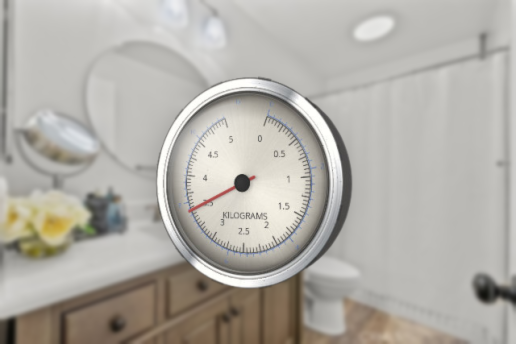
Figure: 3.5 kg
